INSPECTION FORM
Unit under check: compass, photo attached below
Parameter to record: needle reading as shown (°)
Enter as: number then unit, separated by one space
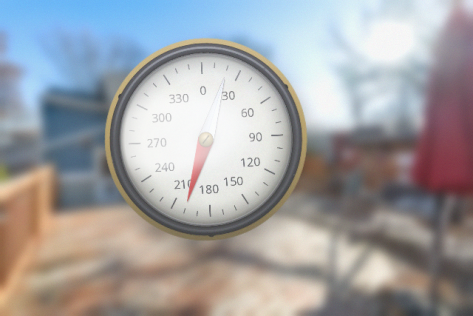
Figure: 200 °
